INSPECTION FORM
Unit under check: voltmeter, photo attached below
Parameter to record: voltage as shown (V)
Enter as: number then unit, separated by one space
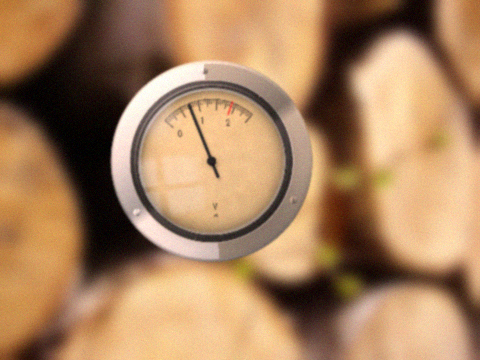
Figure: 0.75 V
